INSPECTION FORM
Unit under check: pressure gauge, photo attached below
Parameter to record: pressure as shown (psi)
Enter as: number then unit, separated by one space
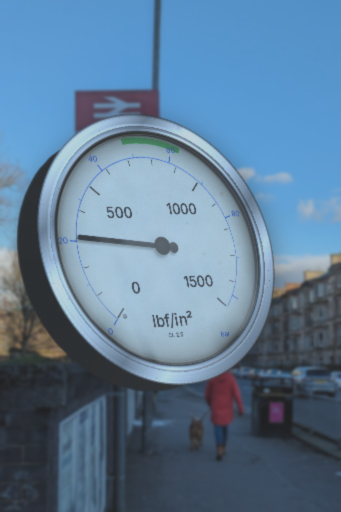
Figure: 300 psi
